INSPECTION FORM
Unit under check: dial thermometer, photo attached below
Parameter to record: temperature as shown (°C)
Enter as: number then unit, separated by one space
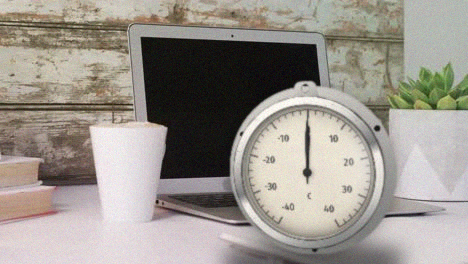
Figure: 0 °C
